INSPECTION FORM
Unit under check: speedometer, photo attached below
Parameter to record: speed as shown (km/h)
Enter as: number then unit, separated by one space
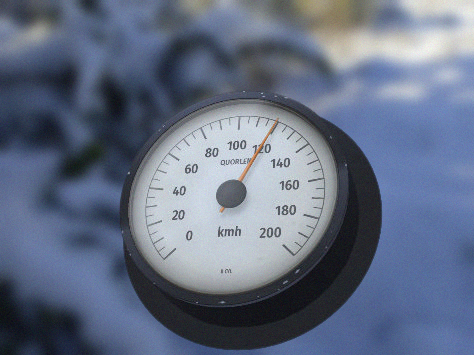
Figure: 120 km/h
